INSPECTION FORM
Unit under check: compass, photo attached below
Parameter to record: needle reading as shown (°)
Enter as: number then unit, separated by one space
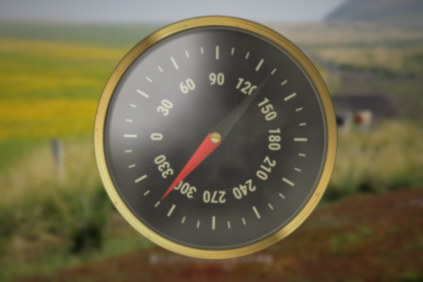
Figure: 310 °
